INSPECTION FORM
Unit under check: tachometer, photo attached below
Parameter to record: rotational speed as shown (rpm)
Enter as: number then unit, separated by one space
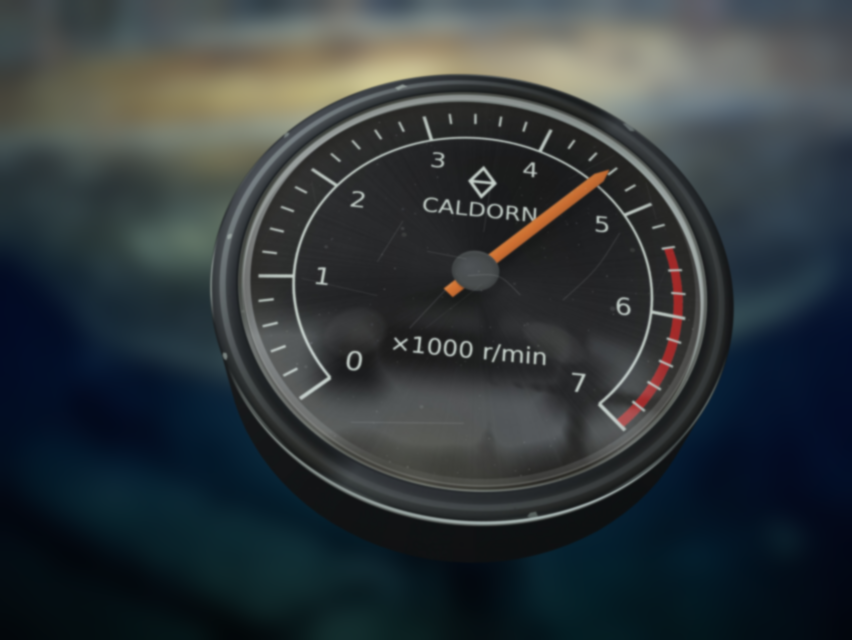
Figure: 4600 rpm
